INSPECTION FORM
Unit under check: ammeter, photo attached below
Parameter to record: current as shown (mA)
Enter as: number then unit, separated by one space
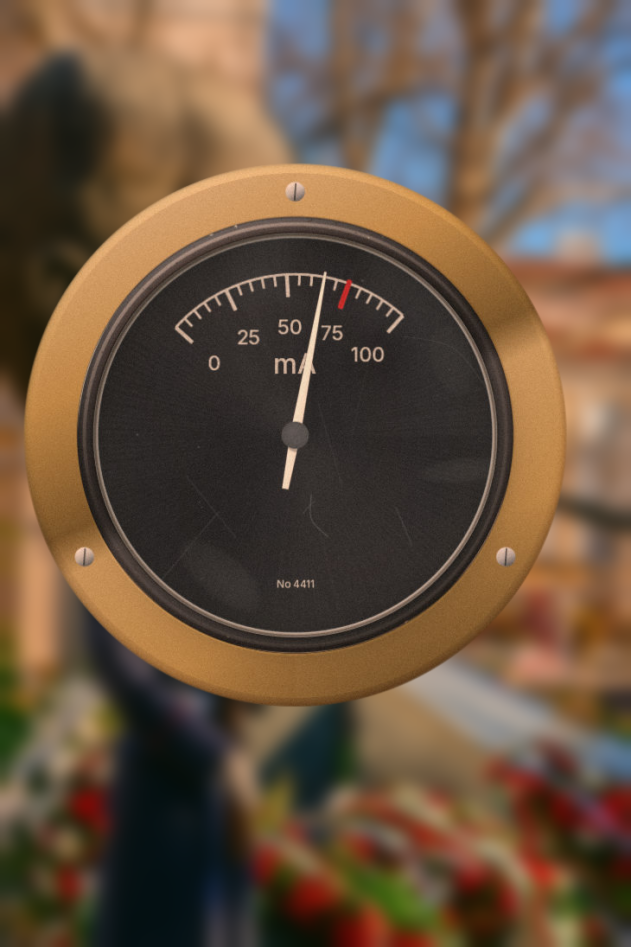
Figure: 65 mA
